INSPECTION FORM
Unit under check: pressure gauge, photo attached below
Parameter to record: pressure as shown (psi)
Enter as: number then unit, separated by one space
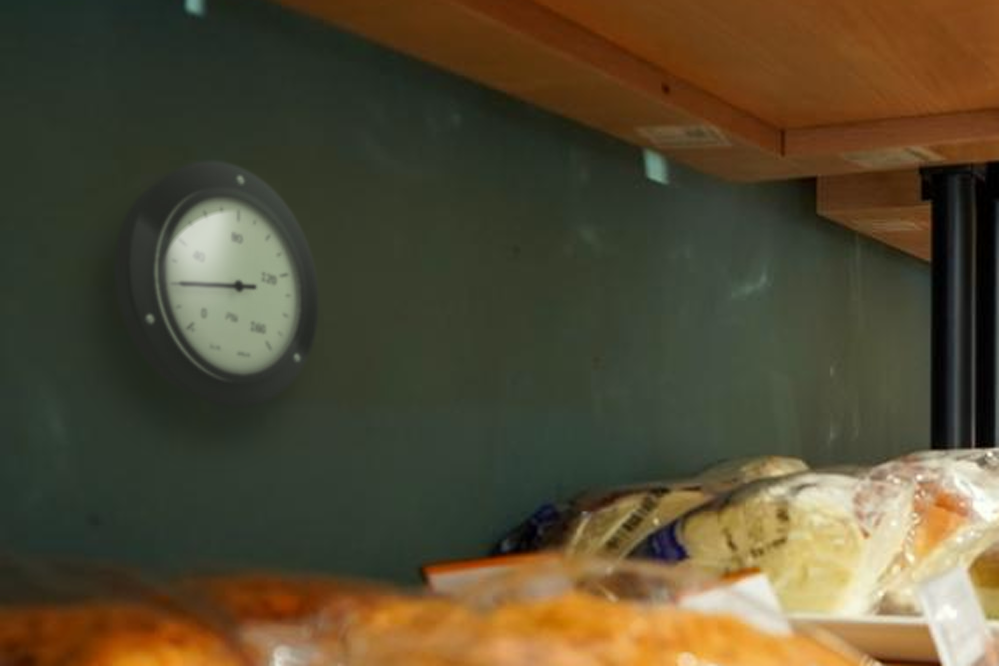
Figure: 20 psi
